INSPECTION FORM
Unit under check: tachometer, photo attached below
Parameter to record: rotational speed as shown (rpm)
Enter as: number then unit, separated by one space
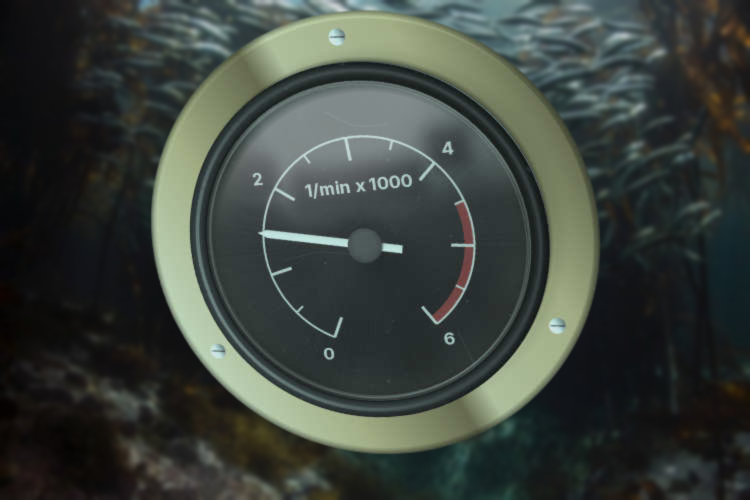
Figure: 1500 rpm
